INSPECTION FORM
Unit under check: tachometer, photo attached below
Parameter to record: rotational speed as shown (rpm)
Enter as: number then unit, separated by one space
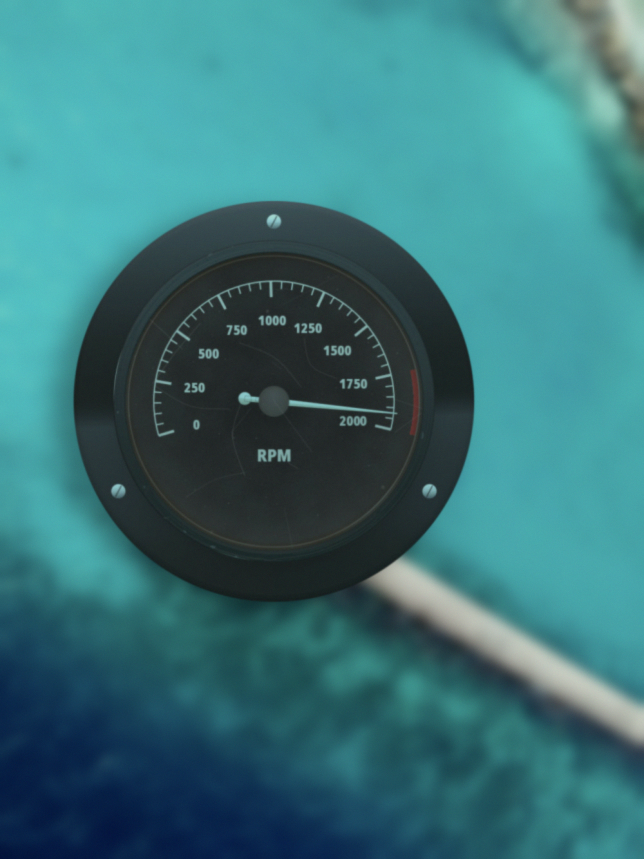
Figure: 1925 rpm
